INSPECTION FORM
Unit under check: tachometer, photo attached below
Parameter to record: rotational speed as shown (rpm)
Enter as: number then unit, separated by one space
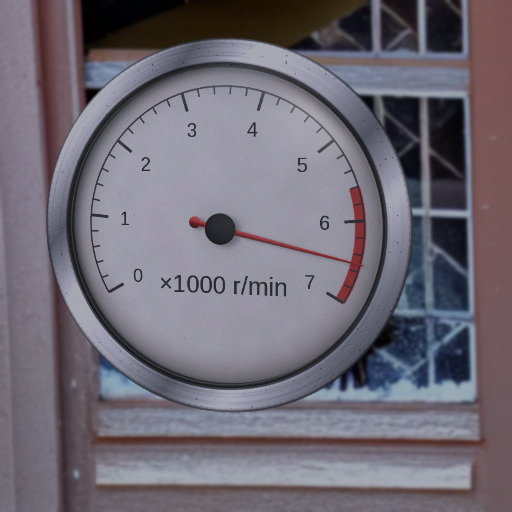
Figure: 6500 rpm
